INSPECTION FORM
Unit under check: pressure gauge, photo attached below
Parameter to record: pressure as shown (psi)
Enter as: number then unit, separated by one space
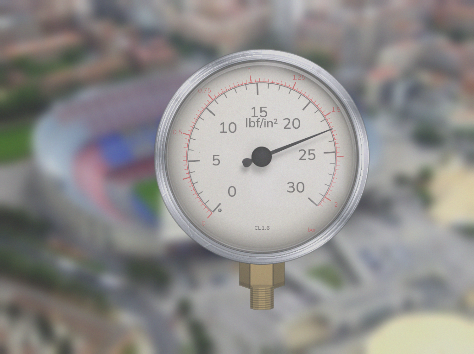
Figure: 23 psi
